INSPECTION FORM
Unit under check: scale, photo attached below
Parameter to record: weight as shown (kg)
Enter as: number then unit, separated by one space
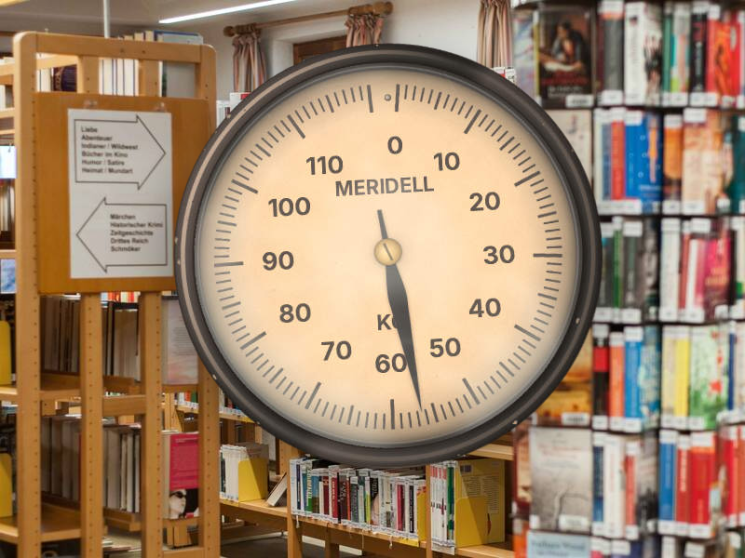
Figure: 56.5 kg
